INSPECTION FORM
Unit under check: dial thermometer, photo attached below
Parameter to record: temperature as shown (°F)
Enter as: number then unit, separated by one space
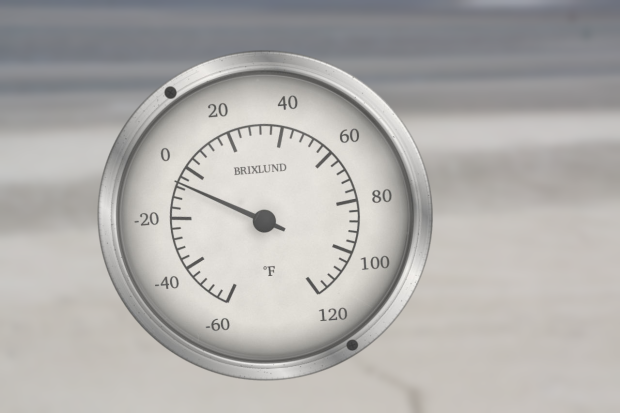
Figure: -6 °F
